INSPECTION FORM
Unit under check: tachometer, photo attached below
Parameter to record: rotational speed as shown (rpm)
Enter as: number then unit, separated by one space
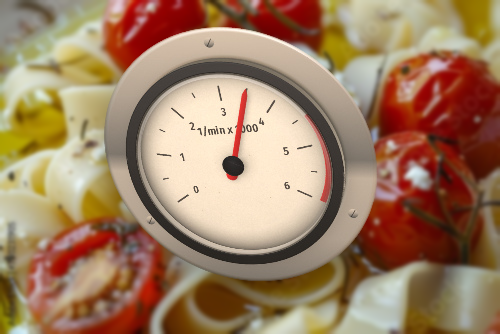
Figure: 3500 rpm
